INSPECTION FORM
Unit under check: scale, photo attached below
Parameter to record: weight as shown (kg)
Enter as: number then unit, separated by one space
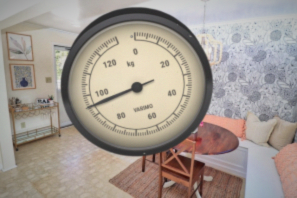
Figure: 95 kg
